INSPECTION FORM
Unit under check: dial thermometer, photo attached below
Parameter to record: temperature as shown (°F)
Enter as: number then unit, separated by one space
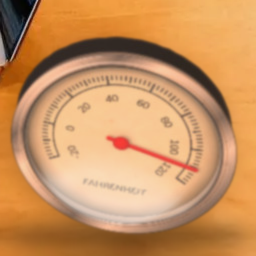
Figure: 110 °F
